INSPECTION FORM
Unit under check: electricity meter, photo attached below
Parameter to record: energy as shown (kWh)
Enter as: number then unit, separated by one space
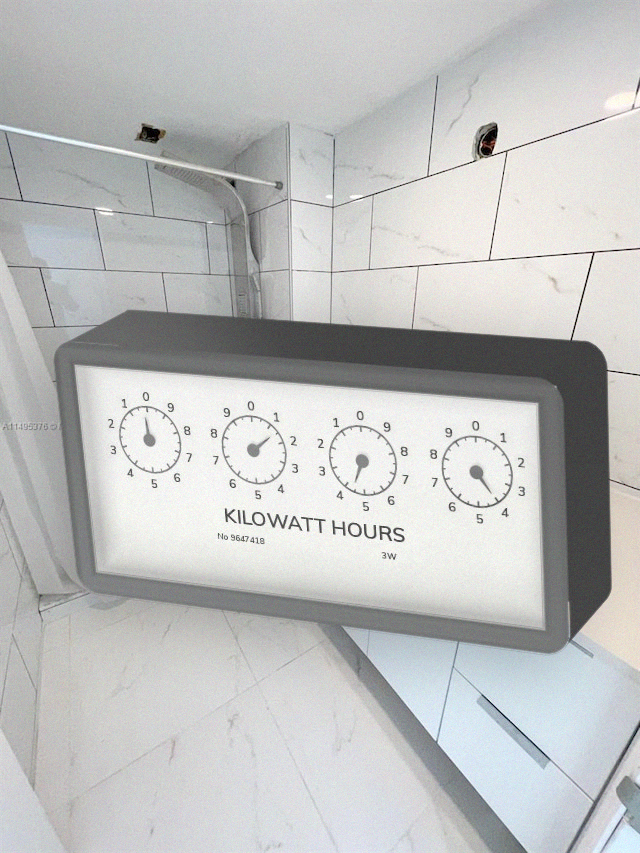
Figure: 144 kWh
